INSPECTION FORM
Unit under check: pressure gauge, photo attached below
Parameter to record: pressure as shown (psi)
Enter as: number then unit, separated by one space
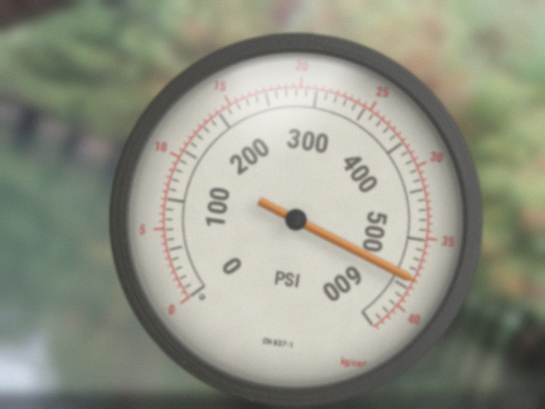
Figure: 540 psi
